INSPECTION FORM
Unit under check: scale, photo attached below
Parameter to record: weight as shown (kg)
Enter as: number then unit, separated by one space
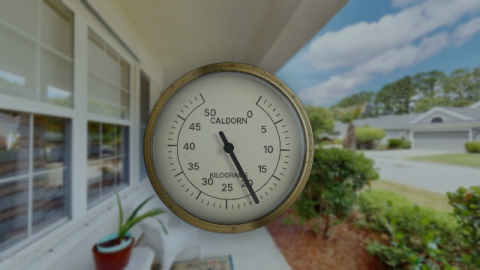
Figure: 20 kg
